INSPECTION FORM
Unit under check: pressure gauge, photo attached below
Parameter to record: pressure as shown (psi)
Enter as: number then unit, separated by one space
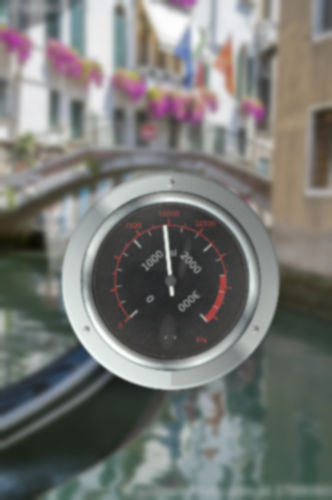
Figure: 1400 psi
